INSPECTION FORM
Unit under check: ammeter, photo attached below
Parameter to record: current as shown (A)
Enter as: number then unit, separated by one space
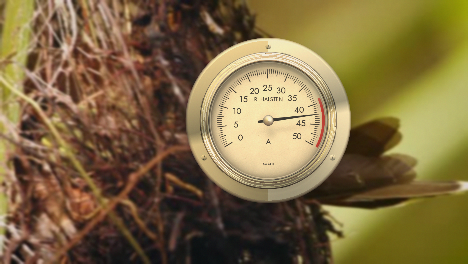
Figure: 42.5 A
